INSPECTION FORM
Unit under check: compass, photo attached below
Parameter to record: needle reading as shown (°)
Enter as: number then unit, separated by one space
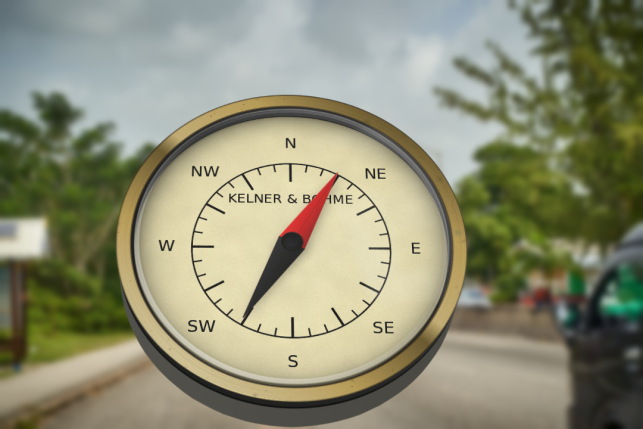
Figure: 30 °
